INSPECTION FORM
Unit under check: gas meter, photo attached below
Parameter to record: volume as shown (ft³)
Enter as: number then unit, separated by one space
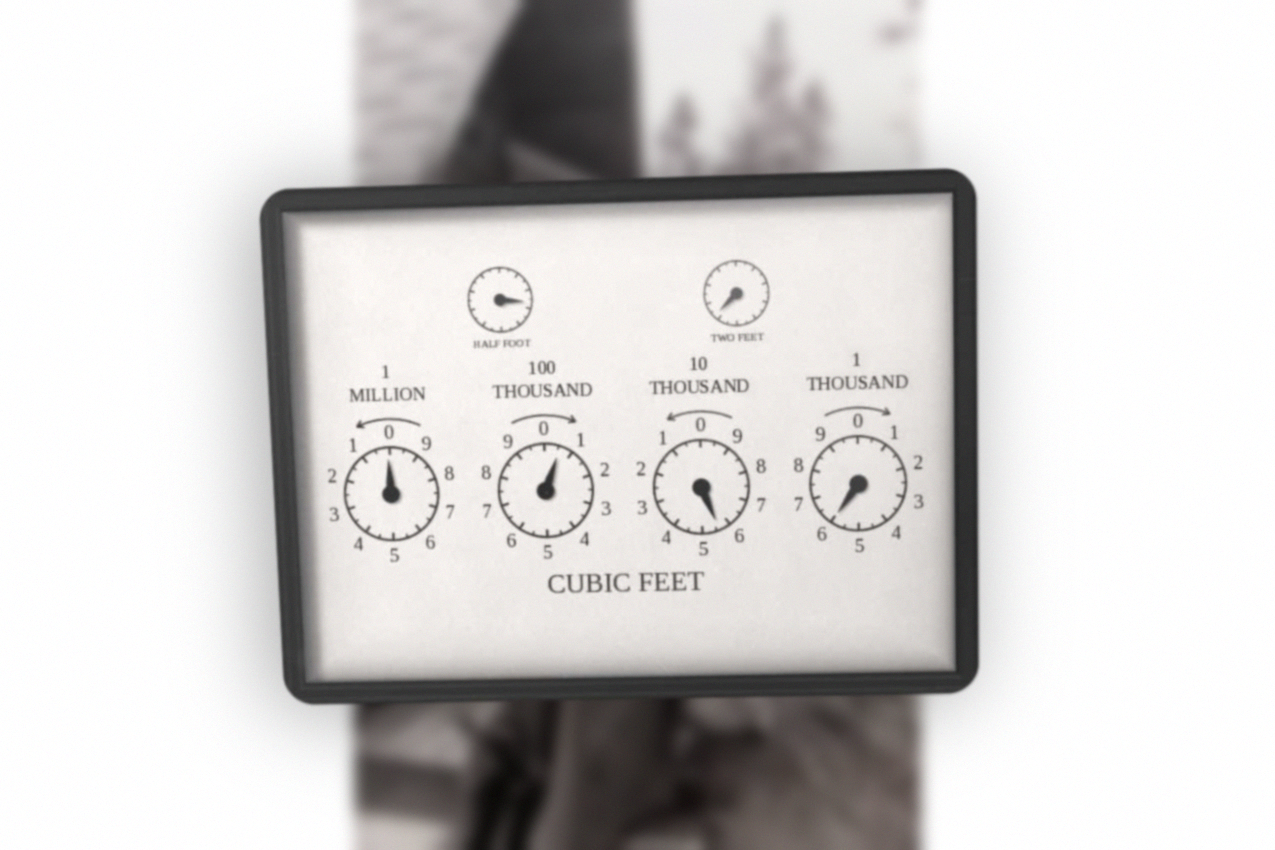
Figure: 5600 ft³
